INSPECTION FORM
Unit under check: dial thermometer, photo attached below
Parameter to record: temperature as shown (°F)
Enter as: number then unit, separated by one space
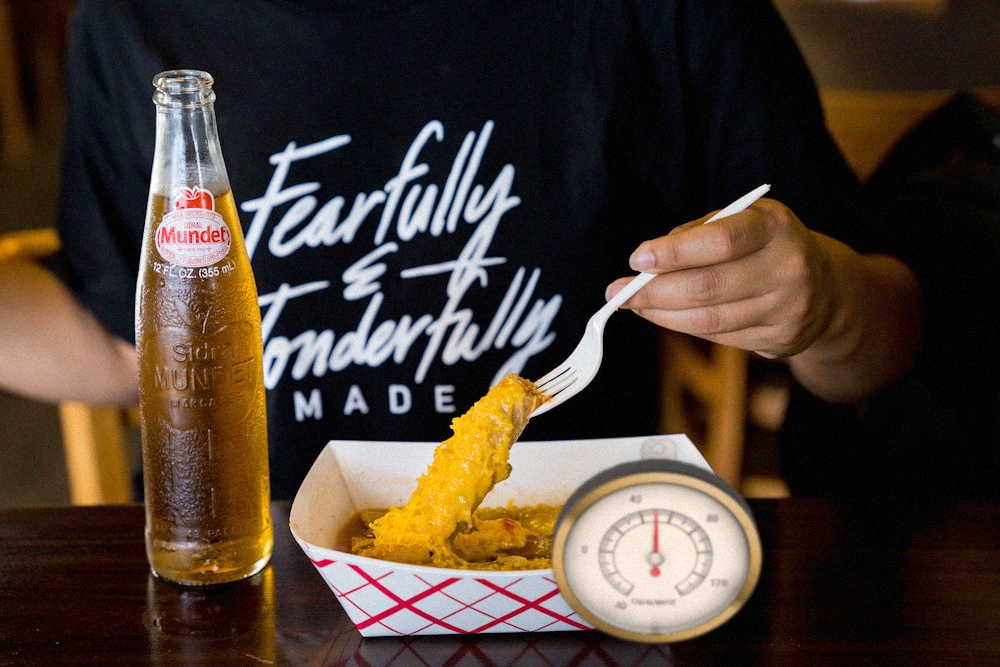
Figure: 50 °F
